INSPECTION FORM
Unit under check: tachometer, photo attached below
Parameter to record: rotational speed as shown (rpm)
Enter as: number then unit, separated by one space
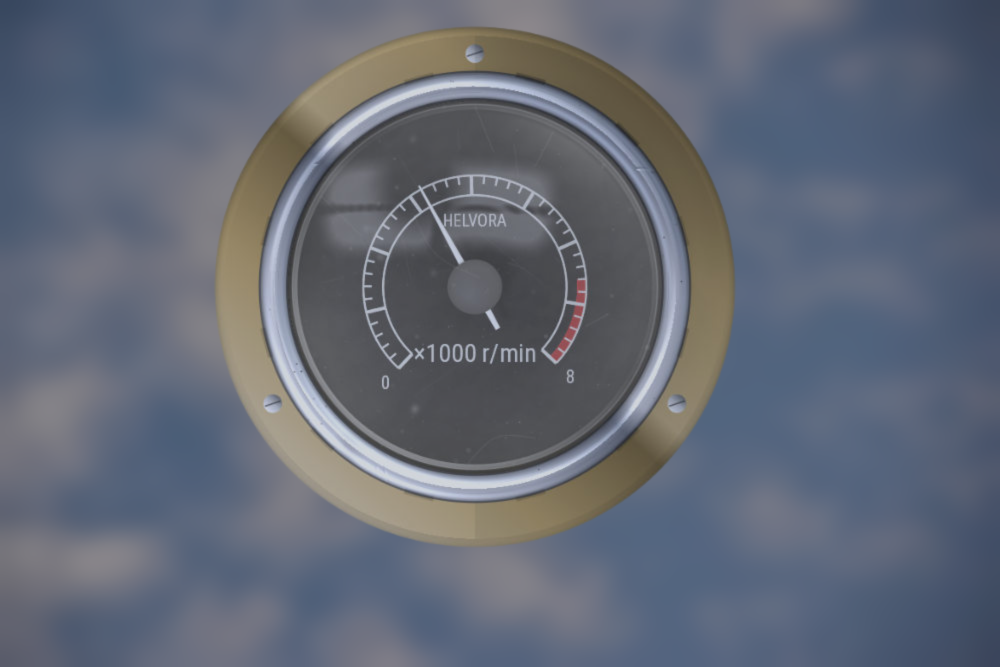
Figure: 3200 rpm
